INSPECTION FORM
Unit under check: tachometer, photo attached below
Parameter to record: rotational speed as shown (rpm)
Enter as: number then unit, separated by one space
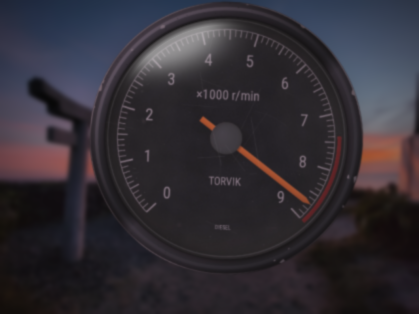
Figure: 8700 rpm
